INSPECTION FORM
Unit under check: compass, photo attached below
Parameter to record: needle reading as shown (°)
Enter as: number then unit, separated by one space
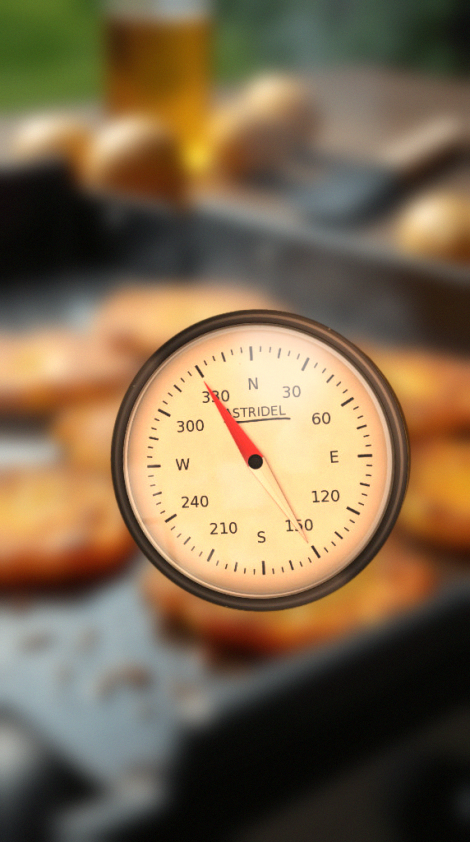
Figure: 330 °
